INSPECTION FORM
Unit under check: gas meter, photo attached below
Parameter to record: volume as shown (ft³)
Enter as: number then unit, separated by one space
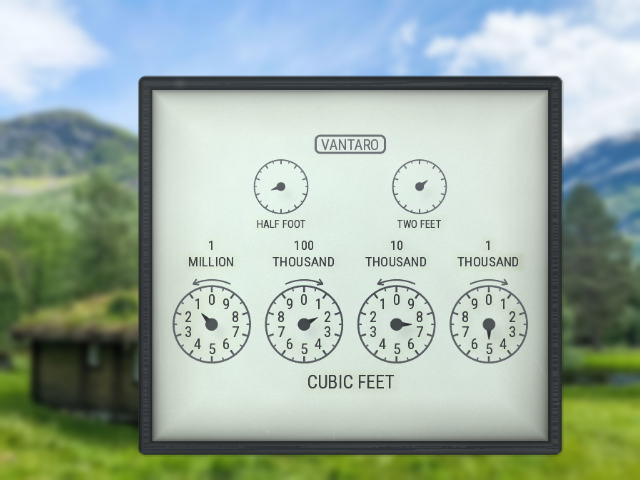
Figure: 117500 ft³
